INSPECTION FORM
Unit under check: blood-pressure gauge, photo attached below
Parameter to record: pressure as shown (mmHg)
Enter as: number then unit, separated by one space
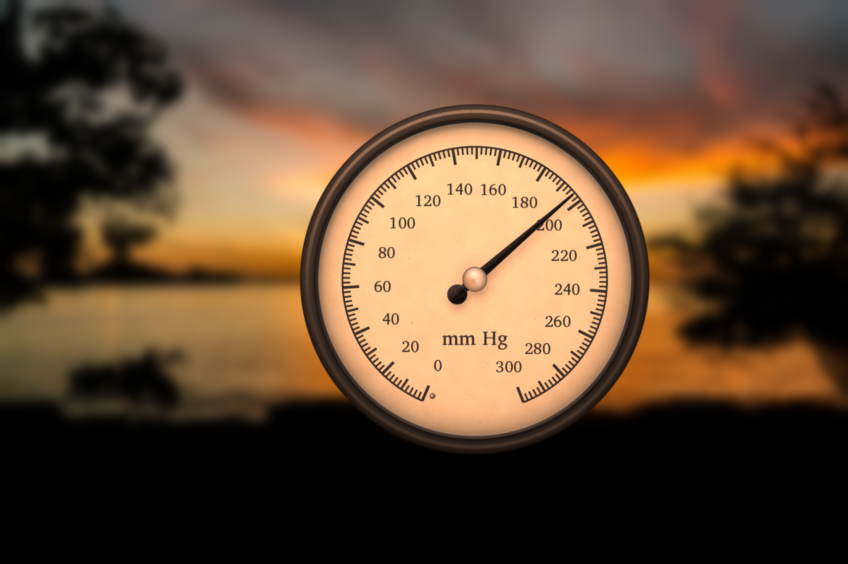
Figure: 196 mmHg
